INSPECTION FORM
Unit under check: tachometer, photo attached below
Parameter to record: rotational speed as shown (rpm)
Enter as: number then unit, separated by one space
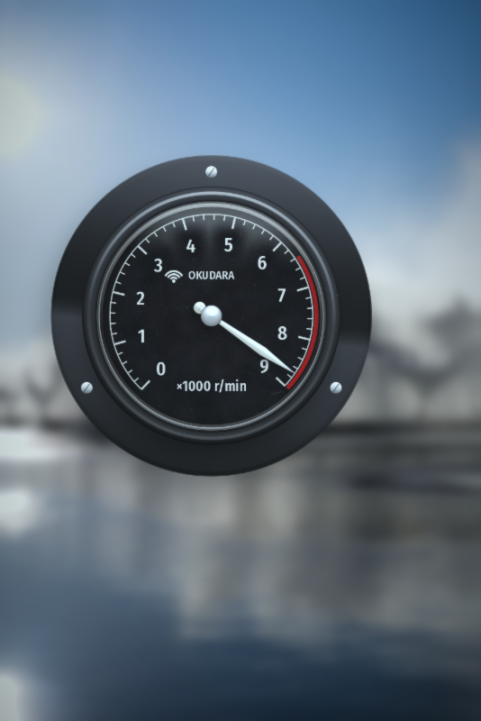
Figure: 8700 rpm
